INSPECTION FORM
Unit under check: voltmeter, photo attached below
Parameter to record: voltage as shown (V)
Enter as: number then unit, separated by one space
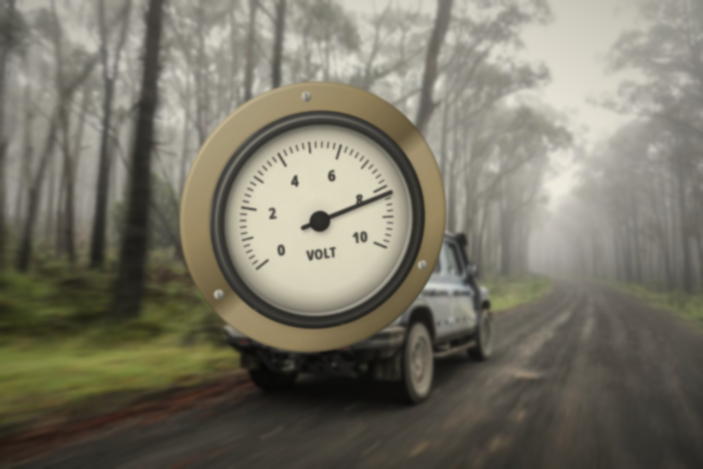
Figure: 8.2 V
